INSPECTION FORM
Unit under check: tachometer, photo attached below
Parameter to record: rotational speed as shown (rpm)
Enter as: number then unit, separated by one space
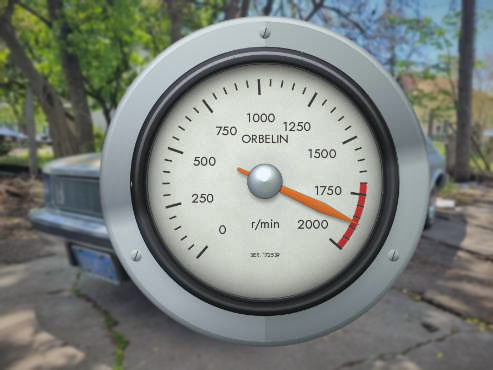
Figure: 1875 rpm
